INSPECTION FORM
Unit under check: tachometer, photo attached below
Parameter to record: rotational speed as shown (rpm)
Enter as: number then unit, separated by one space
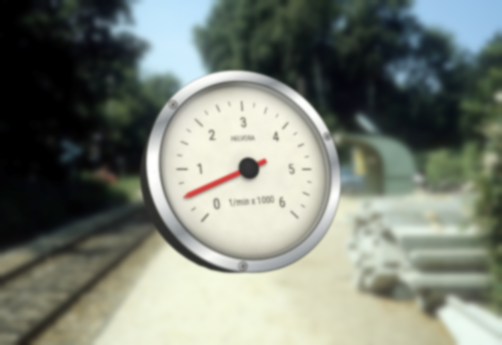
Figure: 500 rpm
